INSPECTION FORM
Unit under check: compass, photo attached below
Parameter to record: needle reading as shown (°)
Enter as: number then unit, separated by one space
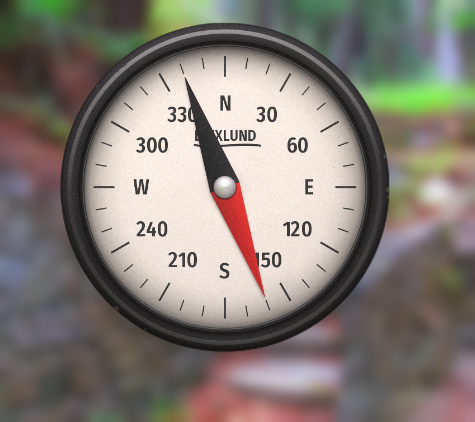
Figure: 160 °
